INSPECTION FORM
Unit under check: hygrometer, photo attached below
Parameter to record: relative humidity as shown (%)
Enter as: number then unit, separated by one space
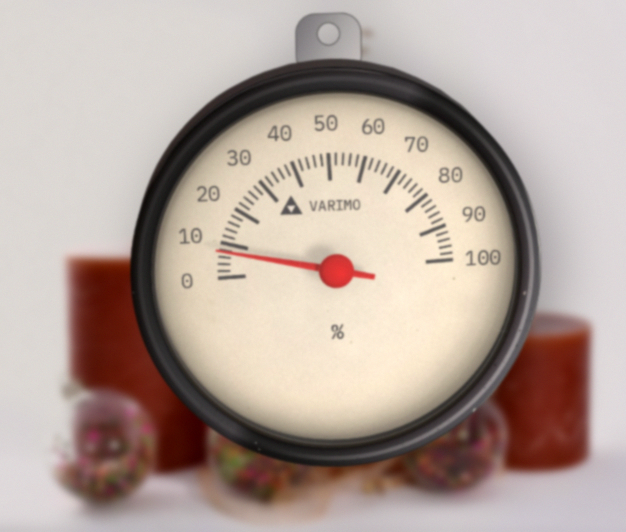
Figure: 8 %
